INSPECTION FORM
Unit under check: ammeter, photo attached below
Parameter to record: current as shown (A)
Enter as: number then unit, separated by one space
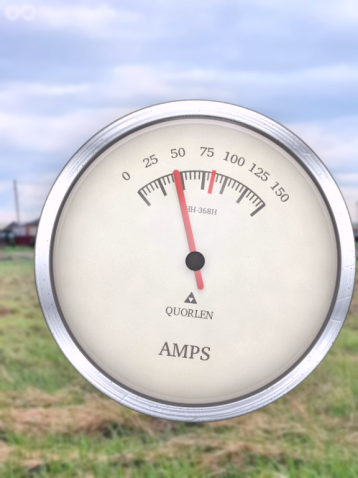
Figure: 45 A
